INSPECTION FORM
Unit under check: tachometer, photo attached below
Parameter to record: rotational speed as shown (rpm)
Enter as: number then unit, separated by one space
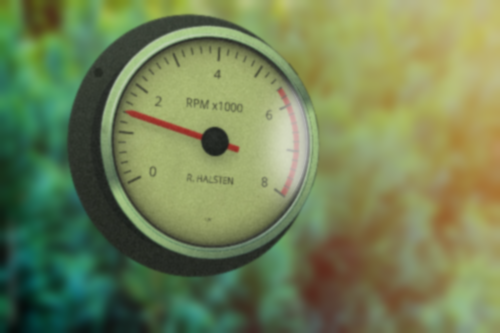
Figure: 1400 rpm
